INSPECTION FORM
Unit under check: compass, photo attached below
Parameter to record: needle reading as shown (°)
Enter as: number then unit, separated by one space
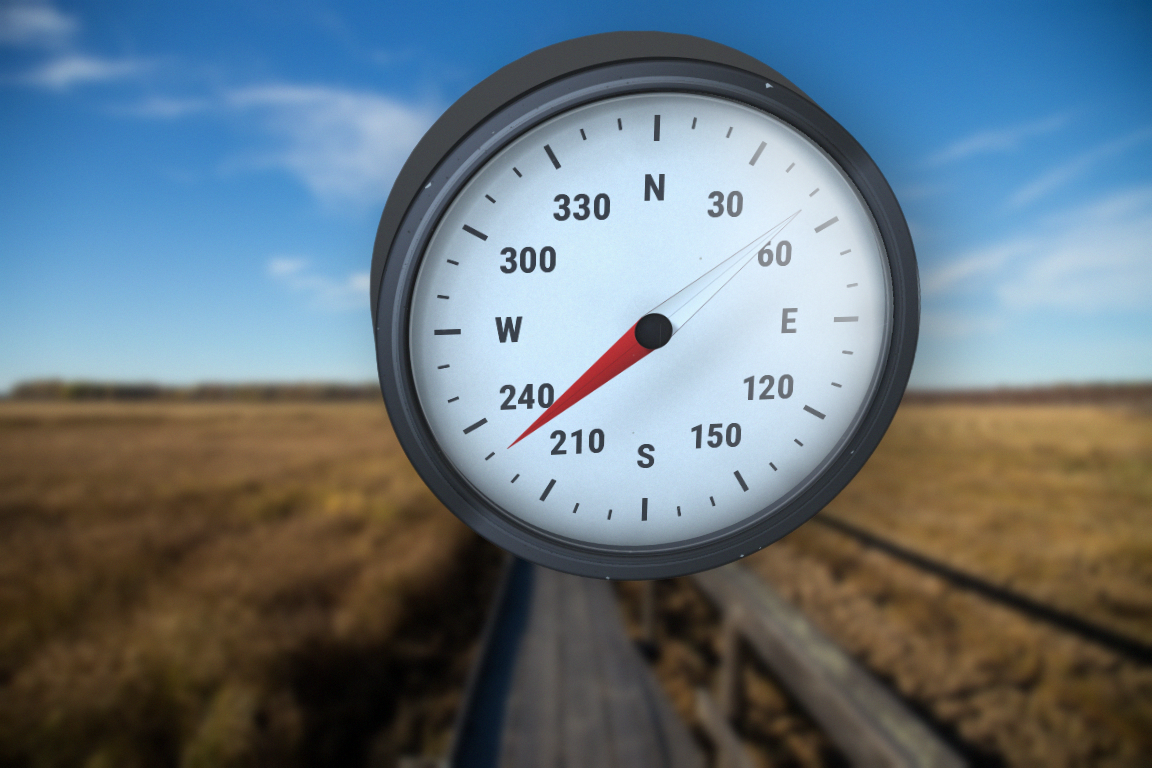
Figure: 230 °
